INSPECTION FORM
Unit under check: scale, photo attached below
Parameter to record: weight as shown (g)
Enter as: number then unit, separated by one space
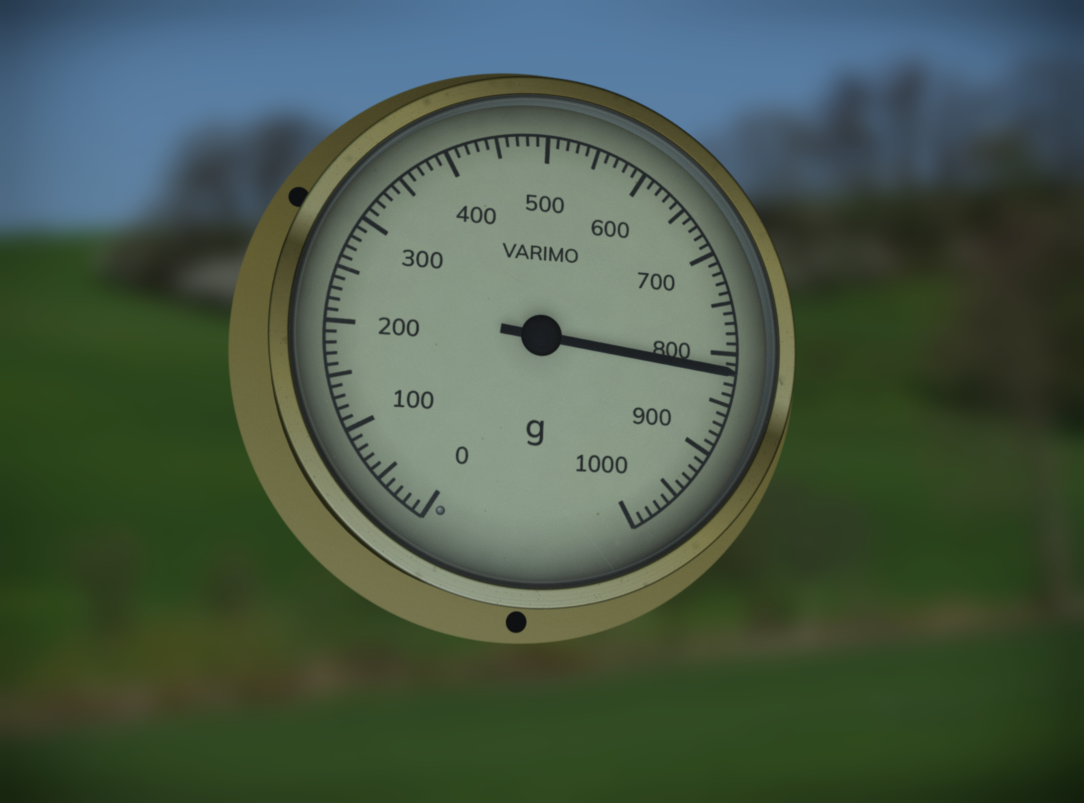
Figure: 820 g
